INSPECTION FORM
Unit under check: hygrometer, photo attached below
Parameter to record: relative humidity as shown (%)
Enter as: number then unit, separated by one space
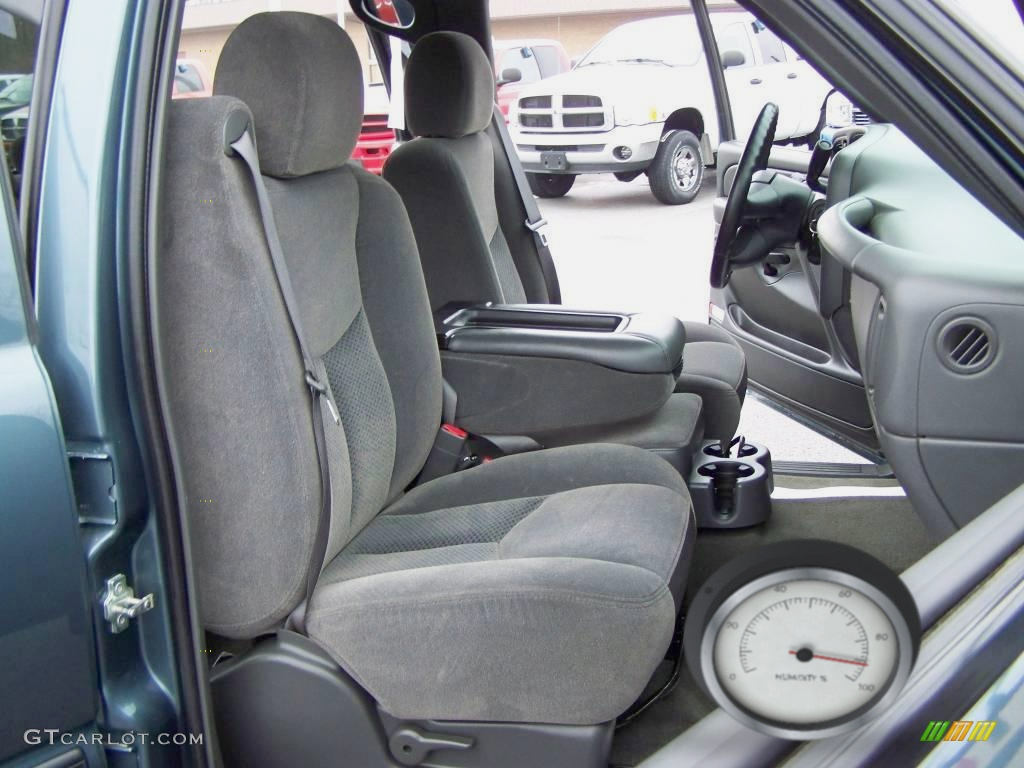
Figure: 90 %
